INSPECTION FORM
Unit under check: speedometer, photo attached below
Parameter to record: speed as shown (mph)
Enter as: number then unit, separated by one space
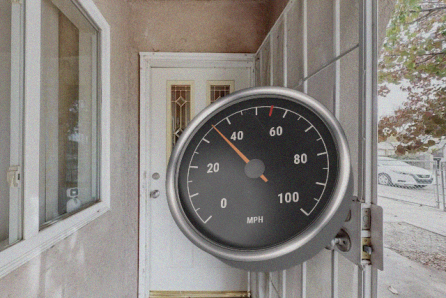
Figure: 35 mph
